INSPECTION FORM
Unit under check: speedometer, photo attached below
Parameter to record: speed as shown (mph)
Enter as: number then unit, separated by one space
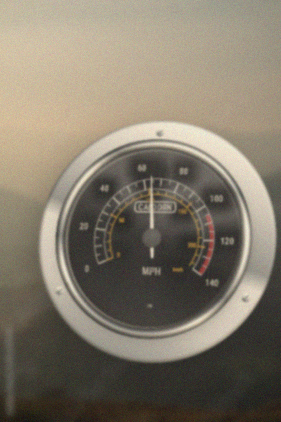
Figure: 65 mph
